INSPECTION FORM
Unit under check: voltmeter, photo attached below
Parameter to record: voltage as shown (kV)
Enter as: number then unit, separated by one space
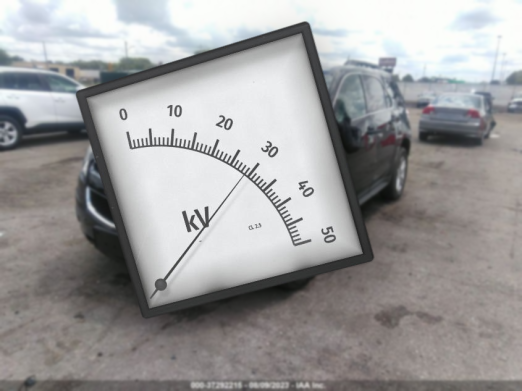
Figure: 29 kV
